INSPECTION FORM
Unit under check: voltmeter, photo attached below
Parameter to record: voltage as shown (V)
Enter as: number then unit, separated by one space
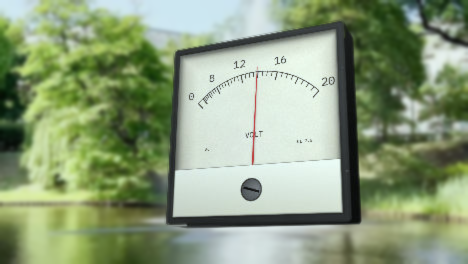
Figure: 14 V
